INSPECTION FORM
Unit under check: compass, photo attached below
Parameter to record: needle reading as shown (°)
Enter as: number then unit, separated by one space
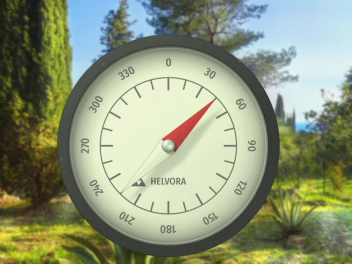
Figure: 45 °
